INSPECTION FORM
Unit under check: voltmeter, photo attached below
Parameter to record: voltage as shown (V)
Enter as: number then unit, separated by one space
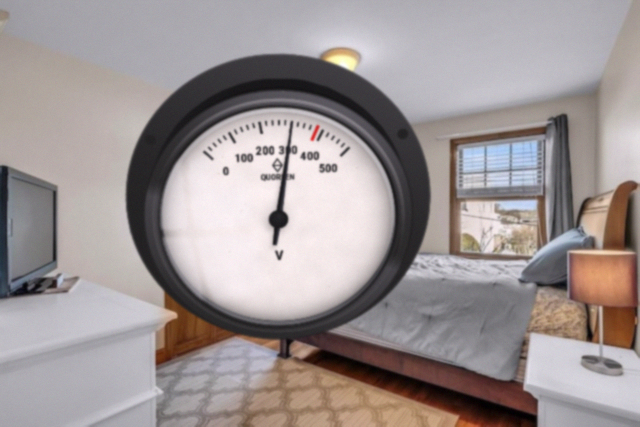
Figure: 300 V
